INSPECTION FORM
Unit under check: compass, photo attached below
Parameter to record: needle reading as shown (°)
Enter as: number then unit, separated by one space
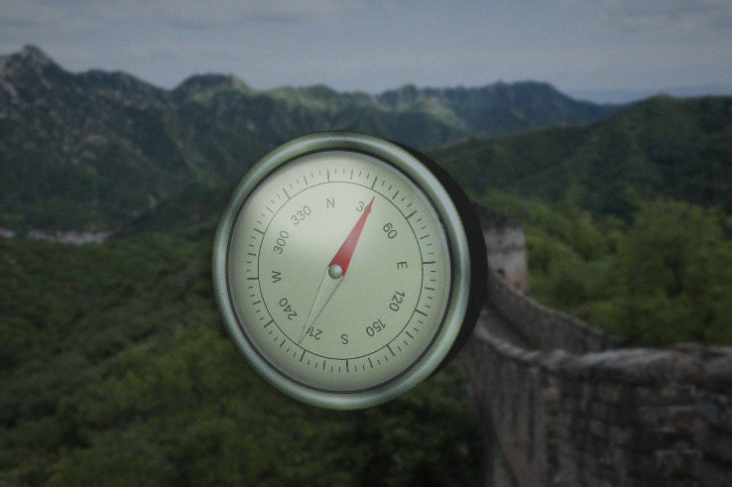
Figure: 35 °
